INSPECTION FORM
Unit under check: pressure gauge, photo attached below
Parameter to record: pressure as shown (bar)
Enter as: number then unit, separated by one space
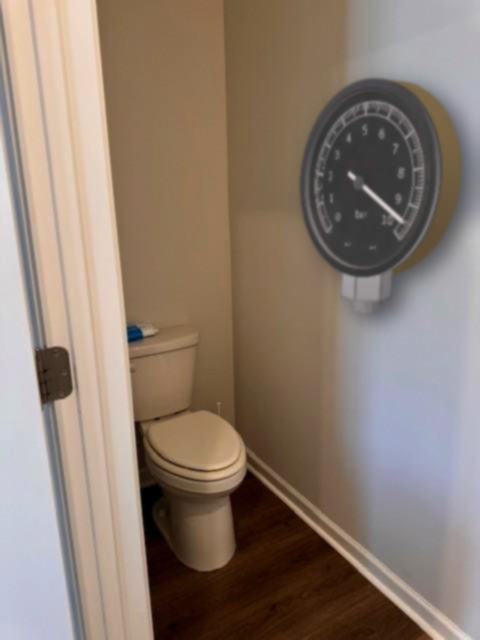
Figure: 9.5 bar
